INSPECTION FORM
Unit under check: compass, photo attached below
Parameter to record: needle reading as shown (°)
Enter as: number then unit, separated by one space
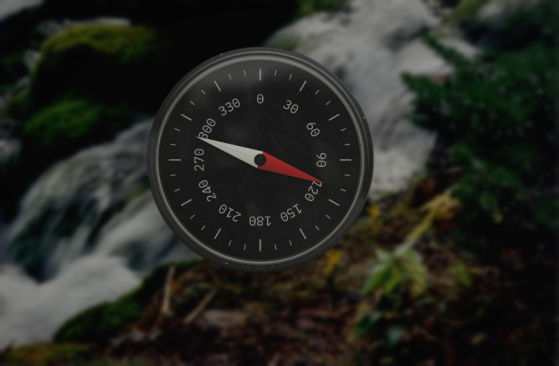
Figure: 110 °
